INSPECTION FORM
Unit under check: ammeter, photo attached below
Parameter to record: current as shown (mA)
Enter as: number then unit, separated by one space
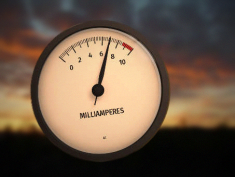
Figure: 7 mA
